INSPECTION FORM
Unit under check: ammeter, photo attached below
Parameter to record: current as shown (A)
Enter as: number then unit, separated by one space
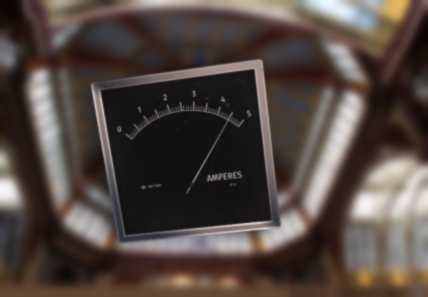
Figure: 4.5 A
